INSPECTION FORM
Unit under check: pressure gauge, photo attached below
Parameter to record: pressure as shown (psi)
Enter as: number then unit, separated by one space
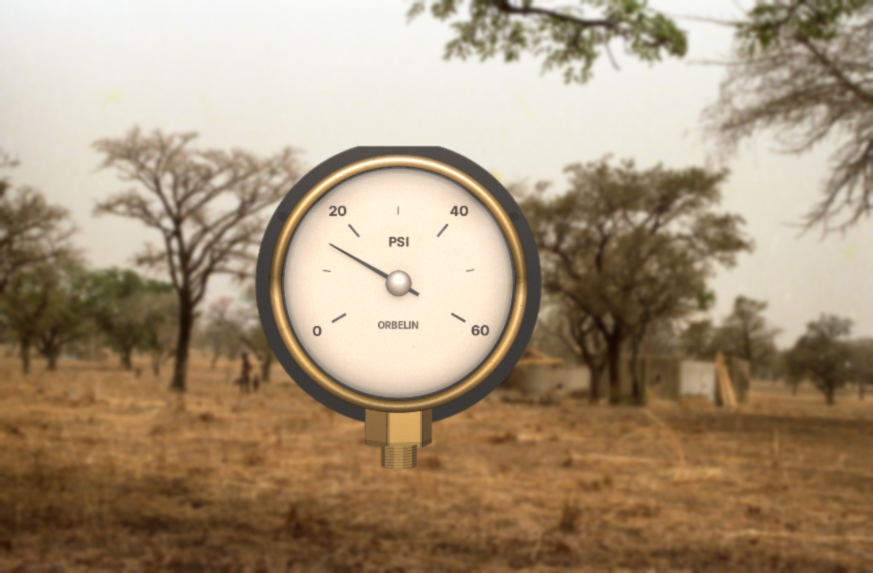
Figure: 15 psi
